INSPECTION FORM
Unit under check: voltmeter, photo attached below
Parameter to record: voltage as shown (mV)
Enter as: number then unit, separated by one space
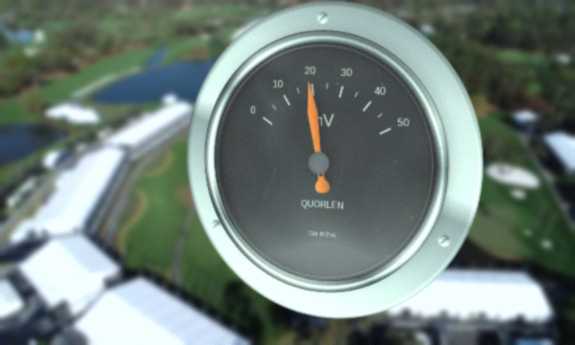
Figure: 20 mV
